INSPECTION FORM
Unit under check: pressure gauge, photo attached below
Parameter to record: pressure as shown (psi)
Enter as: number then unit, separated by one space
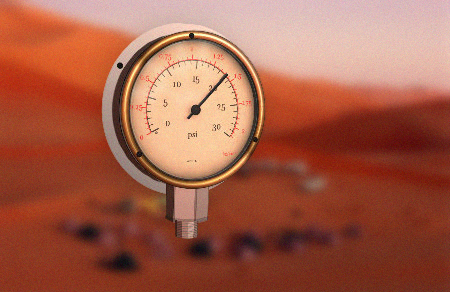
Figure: 20 psi
